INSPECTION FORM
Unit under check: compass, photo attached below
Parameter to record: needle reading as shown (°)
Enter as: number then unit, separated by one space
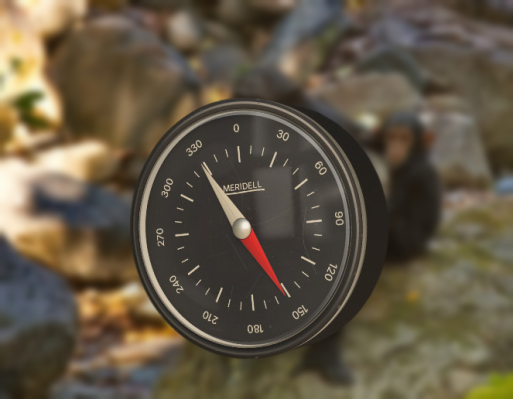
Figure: 150 °
